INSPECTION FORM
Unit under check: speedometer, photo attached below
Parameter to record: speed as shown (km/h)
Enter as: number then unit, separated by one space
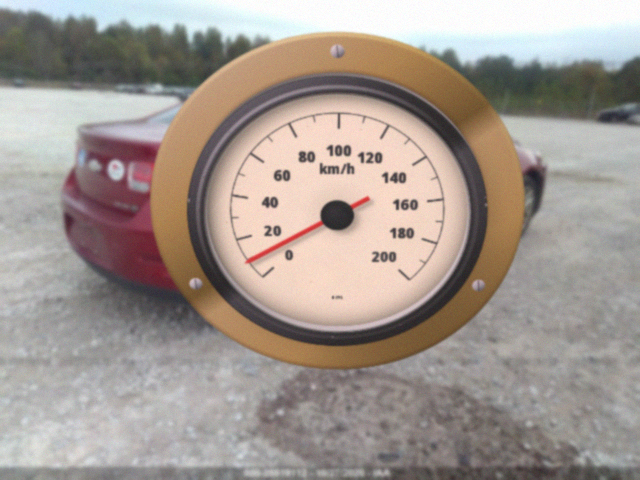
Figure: 10 km/h
